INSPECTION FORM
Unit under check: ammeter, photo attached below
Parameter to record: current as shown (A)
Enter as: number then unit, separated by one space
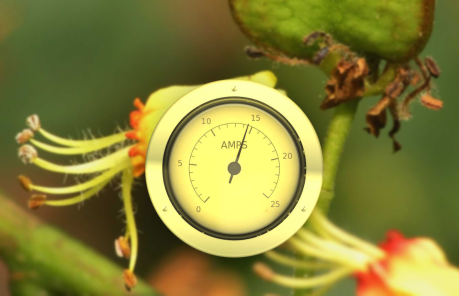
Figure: 14.5 A
